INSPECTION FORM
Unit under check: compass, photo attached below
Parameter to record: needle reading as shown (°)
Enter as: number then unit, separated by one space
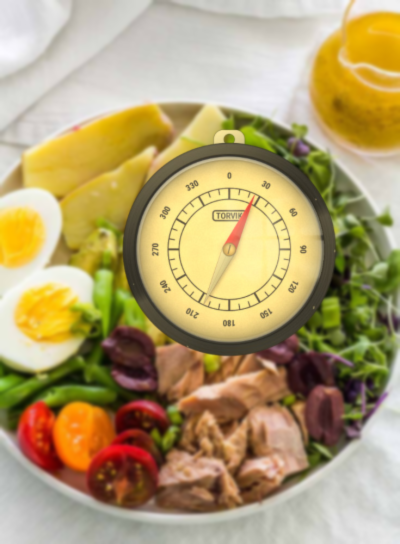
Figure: 25 °
